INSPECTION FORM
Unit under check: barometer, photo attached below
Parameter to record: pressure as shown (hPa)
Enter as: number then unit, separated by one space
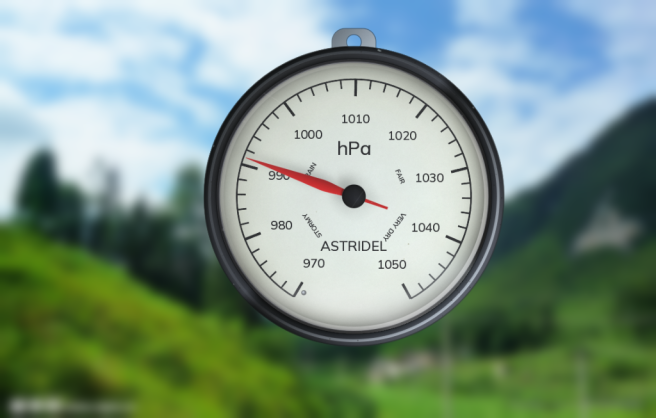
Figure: 991 hPa
